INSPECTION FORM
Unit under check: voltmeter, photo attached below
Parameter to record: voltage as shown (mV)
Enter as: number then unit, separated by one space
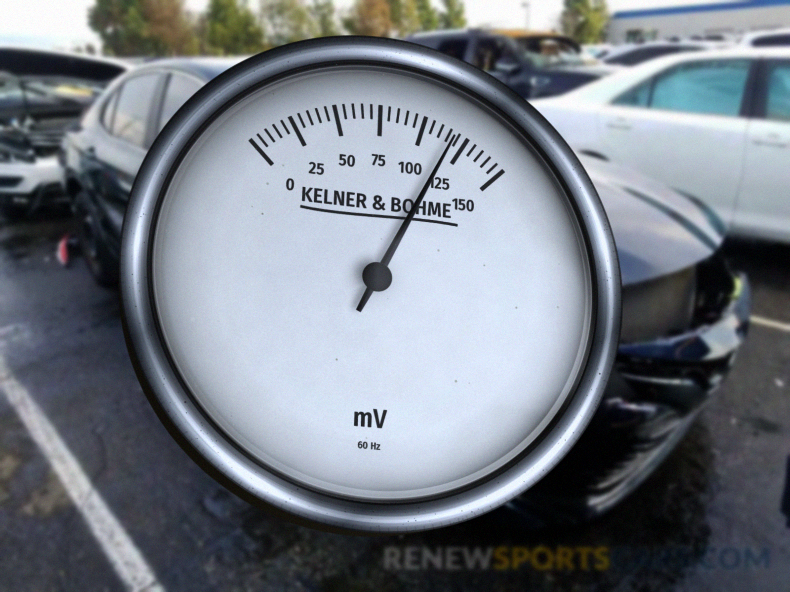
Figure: 117.5 mV
